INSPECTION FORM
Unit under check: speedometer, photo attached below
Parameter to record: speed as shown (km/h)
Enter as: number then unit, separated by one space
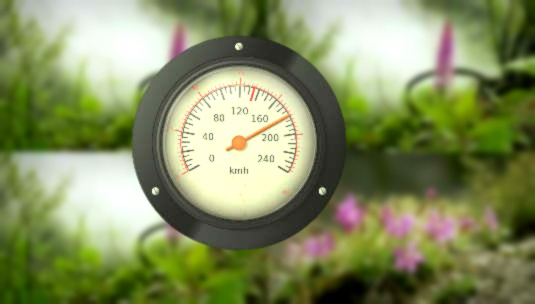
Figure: 180 km/h
